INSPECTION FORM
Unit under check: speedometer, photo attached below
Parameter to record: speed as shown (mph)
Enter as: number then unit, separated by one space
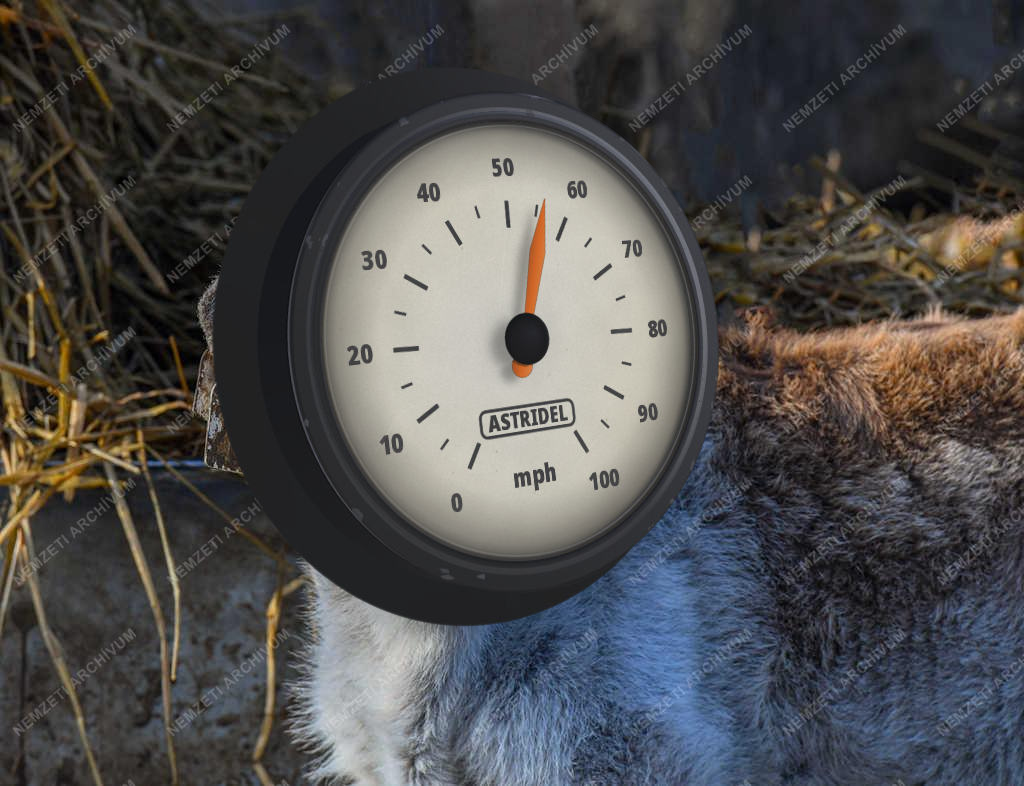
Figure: 55 mph
